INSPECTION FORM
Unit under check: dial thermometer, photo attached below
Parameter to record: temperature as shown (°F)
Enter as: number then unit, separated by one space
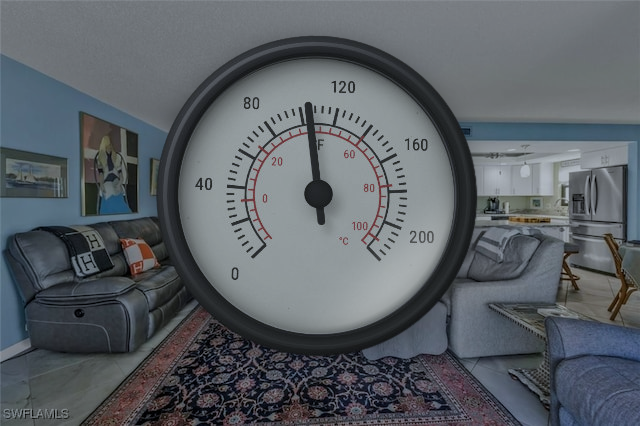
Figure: 104 °F
